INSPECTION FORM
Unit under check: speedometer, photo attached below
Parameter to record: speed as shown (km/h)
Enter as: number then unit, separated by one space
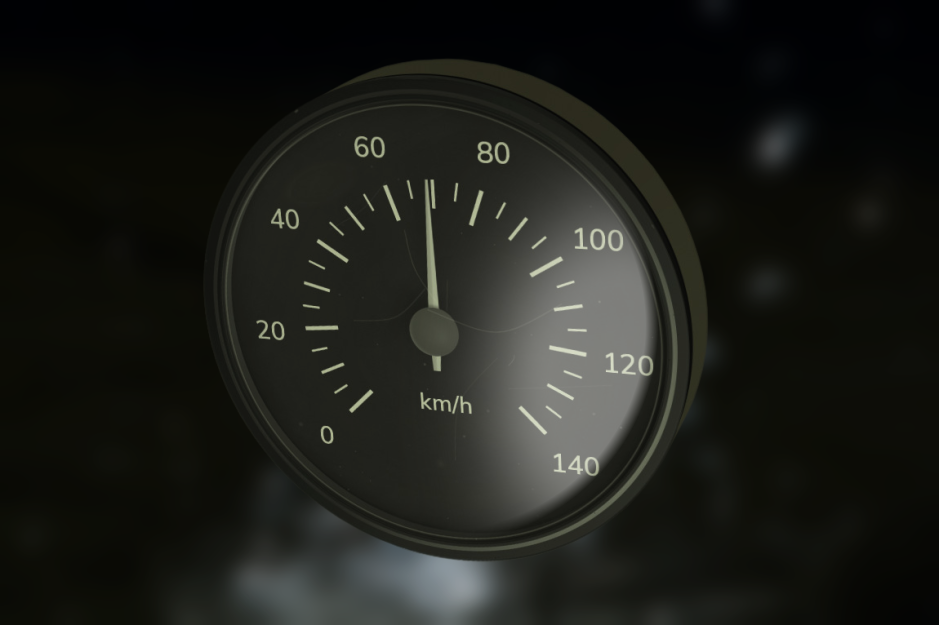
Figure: 70 km/h
